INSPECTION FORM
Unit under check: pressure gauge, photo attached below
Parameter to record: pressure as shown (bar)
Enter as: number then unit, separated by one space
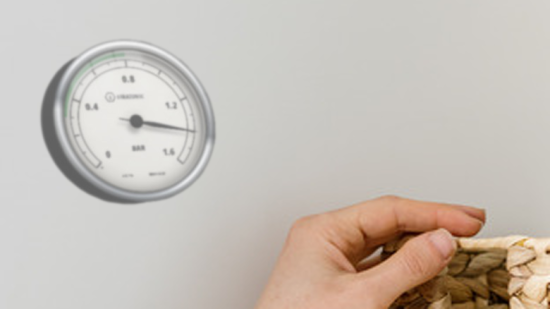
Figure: 1.4 bar
